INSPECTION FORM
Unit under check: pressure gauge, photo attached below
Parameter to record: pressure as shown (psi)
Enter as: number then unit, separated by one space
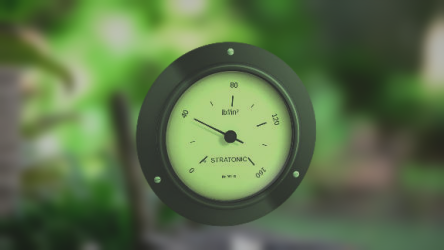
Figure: 40 psi
